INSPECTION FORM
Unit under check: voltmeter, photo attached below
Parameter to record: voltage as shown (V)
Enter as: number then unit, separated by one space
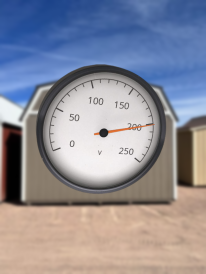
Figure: 200 V
